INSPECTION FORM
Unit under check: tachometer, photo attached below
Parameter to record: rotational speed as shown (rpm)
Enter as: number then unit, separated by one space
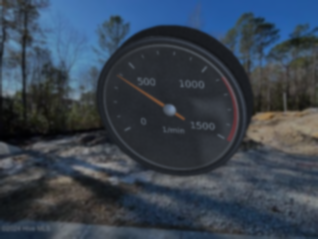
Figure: 400 rpm
